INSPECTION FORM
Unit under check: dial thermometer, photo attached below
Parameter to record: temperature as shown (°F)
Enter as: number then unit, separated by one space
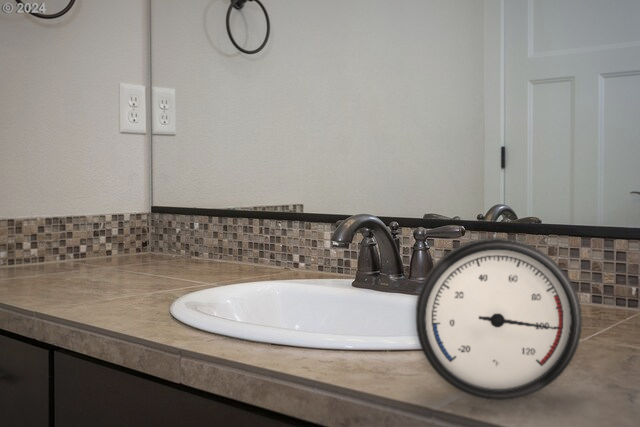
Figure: 100 °F
